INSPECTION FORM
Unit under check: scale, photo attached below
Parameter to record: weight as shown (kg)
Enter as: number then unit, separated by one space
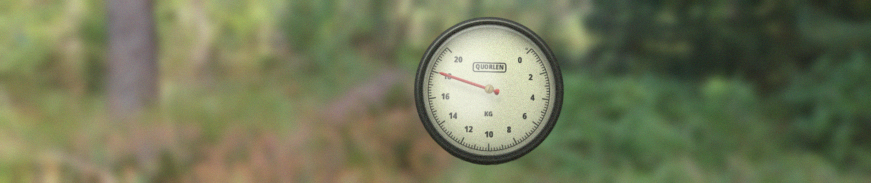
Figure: 18 kg
